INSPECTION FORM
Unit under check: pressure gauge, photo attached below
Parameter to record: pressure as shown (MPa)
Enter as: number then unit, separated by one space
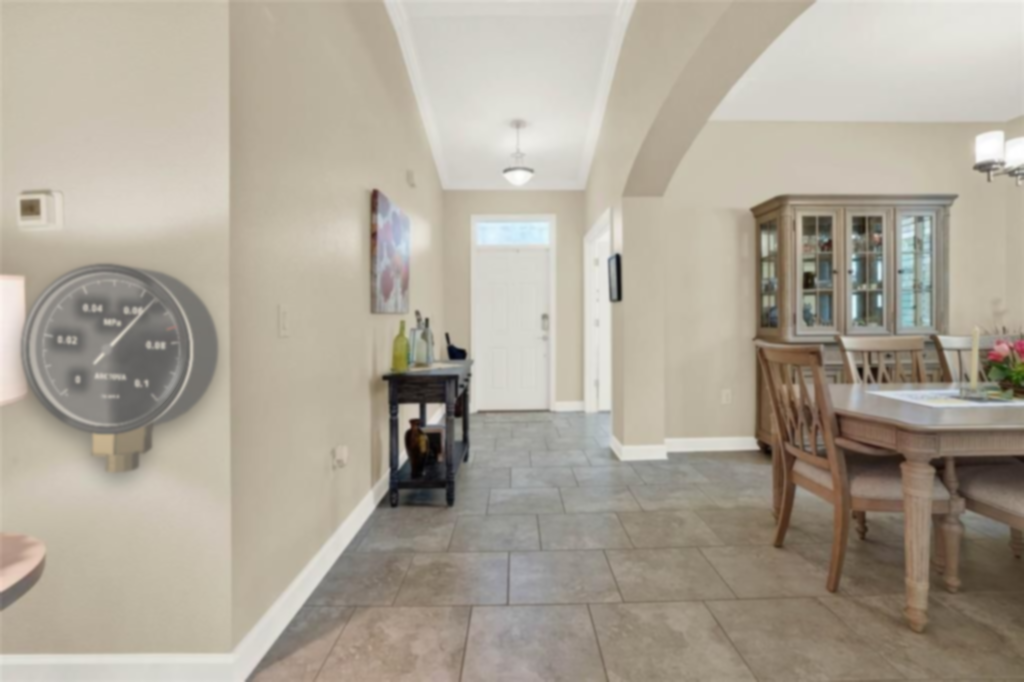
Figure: 0.065 MPa
